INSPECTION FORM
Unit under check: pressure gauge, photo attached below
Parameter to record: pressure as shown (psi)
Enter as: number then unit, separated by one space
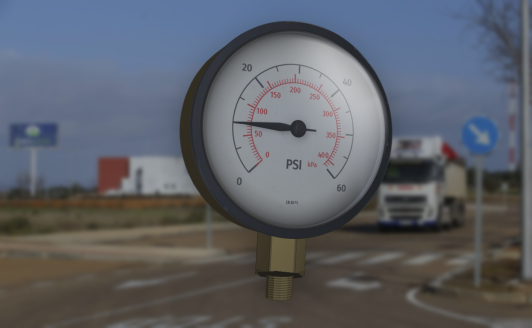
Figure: 10 psi
